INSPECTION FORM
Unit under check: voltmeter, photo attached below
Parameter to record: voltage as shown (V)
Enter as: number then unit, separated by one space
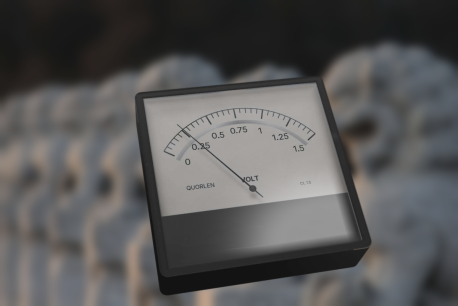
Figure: 0.25 V
